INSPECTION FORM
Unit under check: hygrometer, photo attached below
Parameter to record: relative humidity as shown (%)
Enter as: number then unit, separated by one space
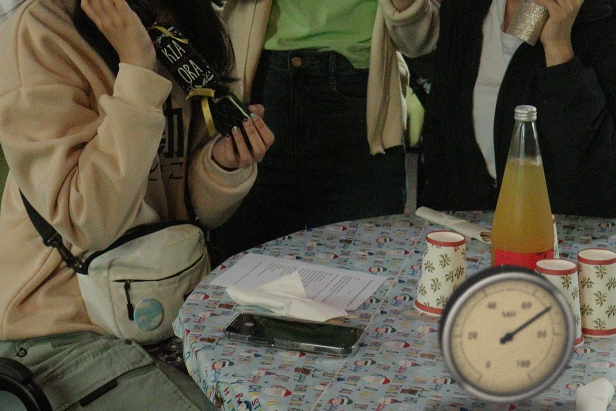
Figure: 68 %
